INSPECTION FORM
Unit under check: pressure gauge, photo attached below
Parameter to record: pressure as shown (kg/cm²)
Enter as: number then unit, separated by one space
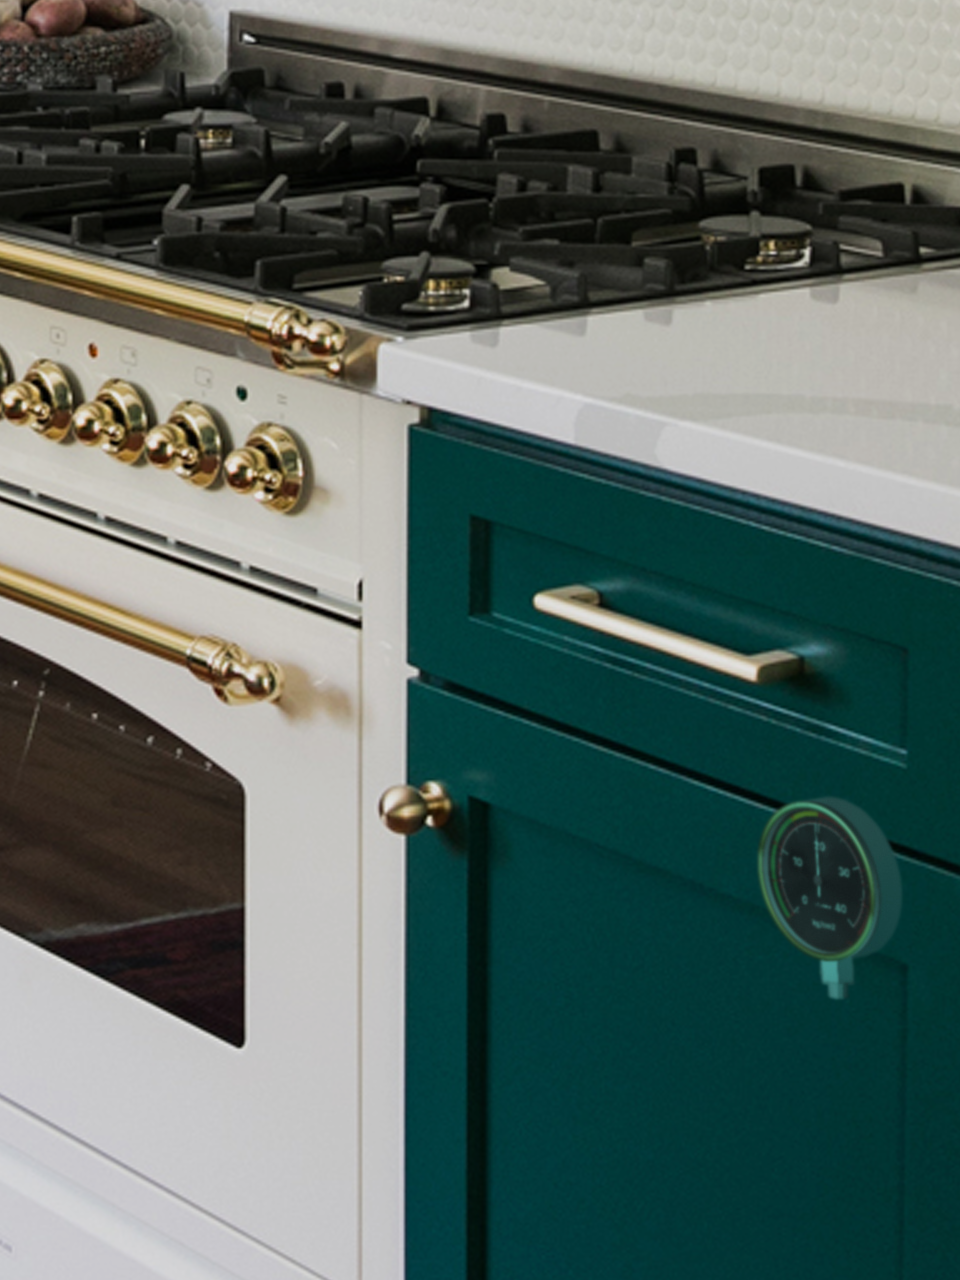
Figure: 20 kg/cm²
